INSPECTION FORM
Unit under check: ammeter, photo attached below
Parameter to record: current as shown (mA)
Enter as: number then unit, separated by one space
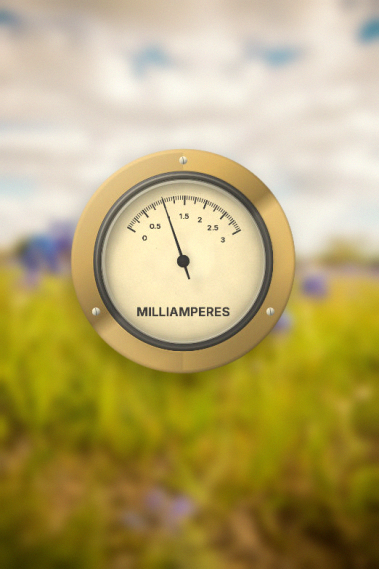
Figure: 1 mA
